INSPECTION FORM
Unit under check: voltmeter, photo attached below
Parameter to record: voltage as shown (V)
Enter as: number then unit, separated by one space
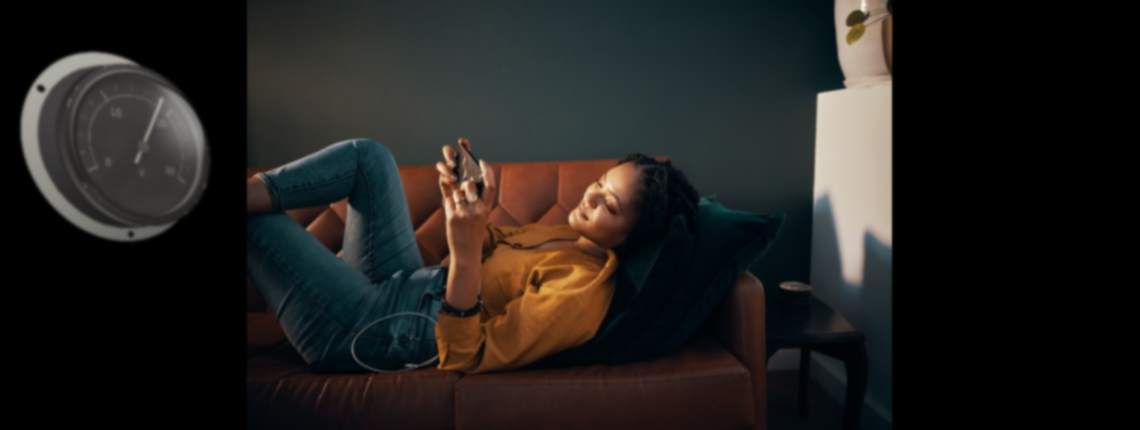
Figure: 18 V
